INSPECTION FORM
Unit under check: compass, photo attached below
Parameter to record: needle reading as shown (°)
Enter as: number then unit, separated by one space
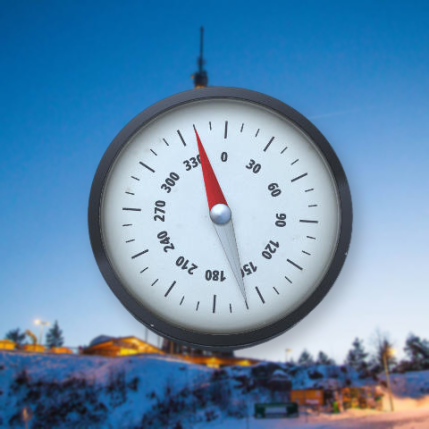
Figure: 340 °
